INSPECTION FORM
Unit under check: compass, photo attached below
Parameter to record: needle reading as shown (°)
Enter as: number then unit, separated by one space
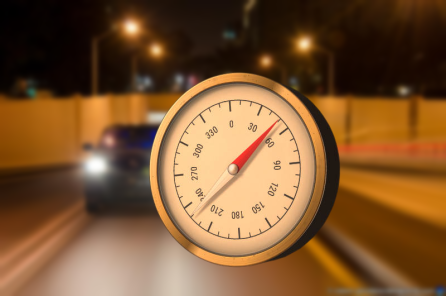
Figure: 50 °
